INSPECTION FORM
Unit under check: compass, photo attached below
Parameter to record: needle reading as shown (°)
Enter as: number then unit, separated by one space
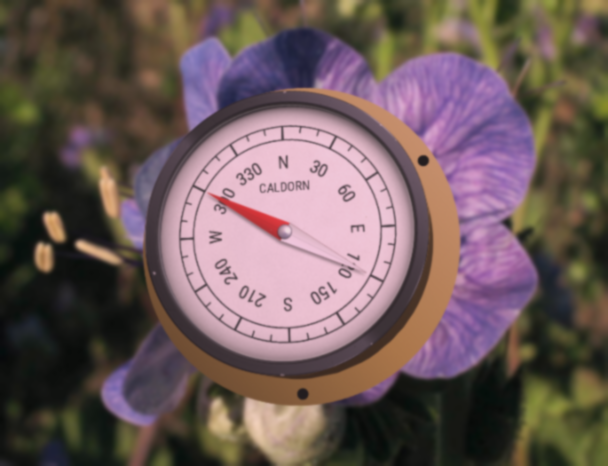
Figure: 300 °
